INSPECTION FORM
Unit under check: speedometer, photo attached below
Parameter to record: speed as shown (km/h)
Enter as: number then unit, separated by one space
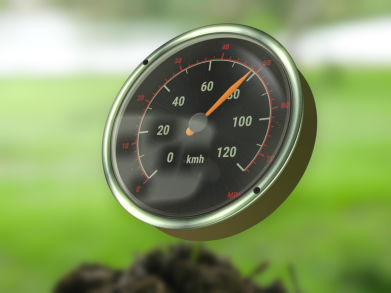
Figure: 80 km/h
